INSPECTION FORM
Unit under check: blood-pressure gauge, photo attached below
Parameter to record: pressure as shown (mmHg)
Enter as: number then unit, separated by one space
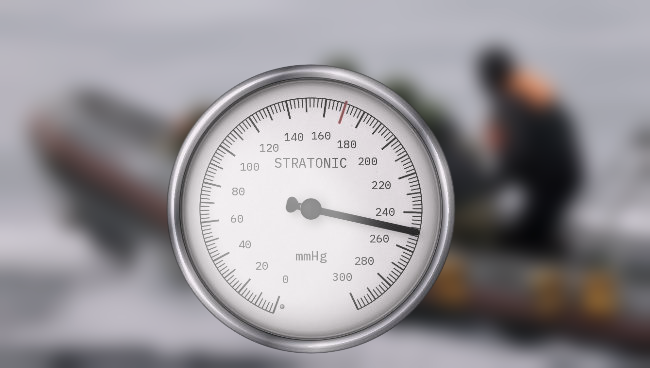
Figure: 250 mmHg
